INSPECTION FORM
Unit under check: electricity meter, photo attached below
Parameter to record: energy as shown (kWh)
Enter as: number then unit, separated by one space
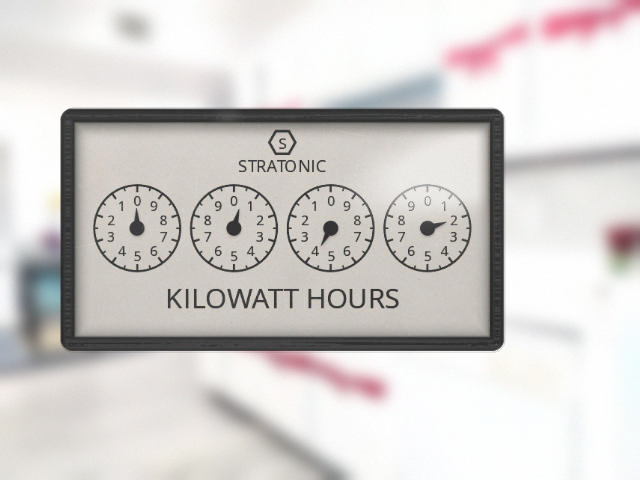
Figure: 42 kWh
